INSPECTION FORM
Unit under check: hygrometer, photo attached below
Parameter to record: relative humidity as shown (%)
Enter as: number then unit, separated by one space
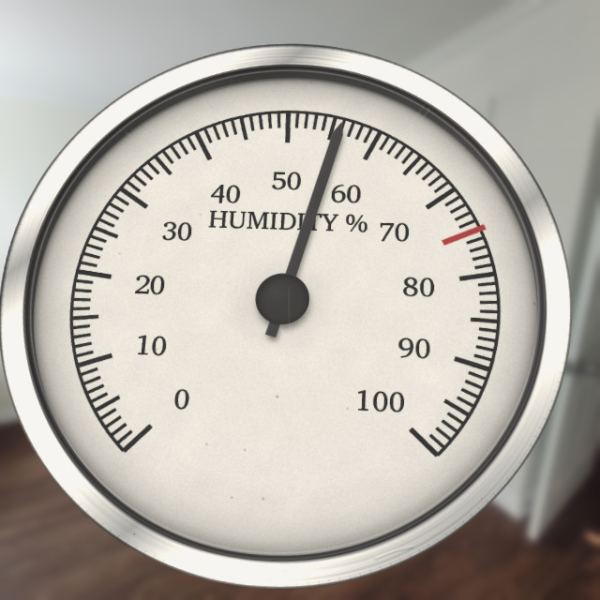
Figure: 56 %
